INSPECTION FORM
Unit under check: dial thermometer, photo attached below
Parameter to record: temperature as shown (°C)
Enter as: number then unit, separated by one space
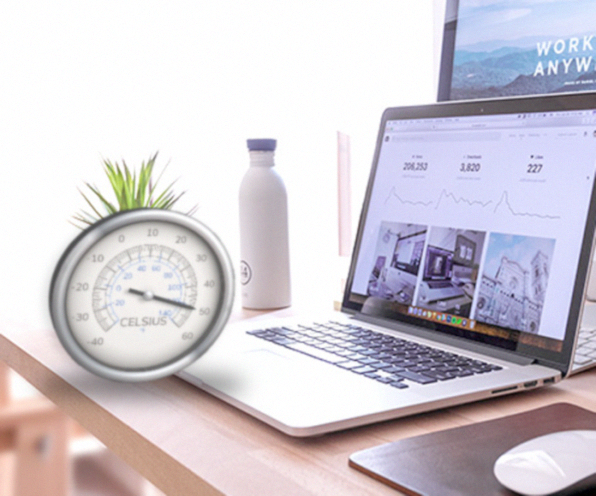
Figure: 50 °C
